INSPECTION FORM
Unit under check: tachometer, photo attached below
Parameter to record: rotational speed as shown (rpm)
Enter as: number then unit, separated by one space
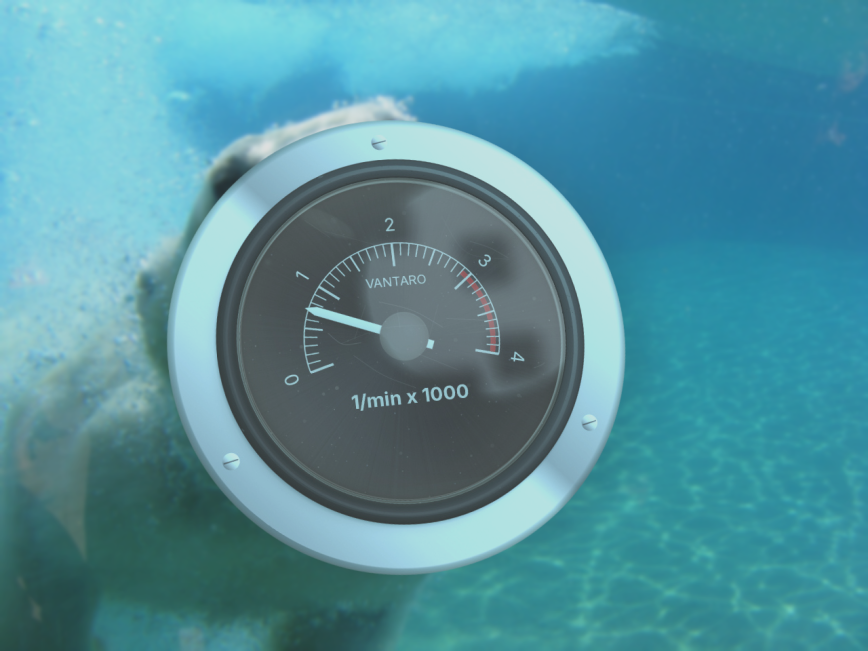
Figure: 700 rpm
